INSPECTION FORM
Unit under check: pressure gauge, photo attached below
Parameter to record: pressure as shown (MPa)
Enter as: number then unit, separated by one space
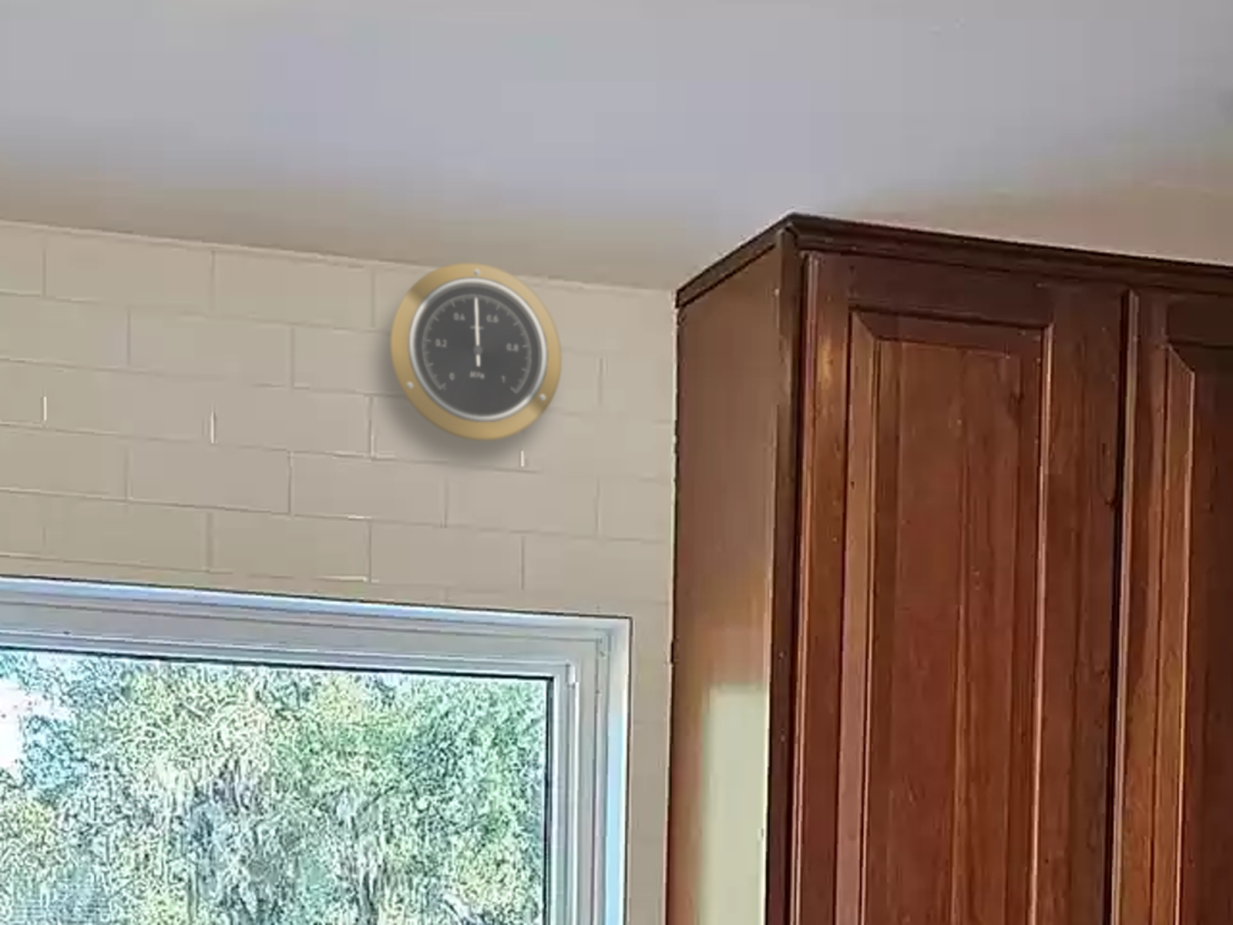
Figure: 0.5 MPa
